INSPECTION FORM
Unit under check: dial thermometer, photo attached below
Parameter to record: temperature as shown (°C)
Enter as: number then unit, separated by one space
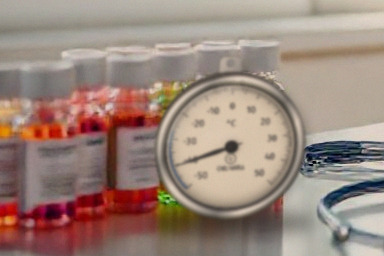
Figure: -40 °C
